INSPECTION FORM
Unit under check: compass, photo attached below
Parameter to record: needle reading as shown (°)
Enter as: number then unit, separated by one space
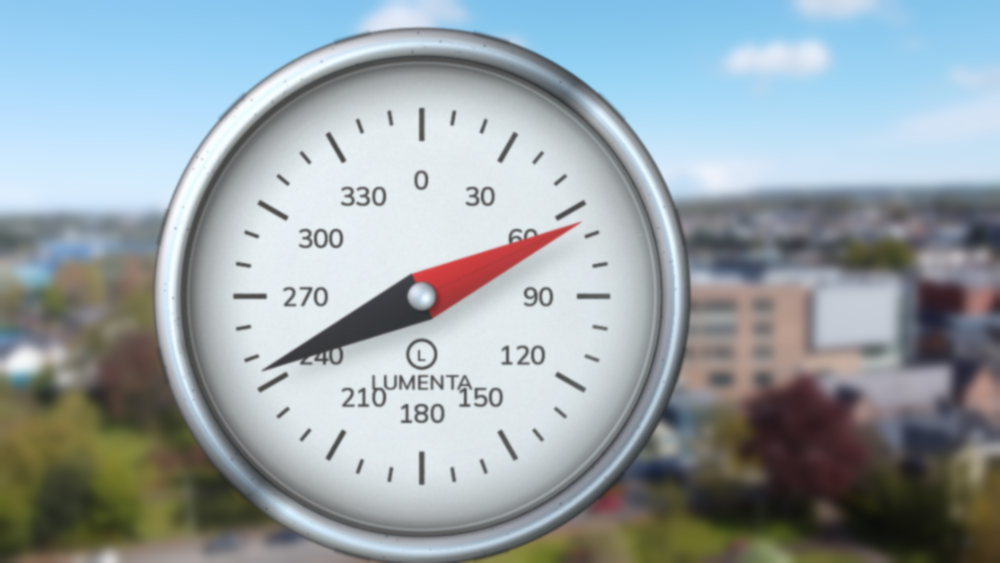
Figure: 65 °
